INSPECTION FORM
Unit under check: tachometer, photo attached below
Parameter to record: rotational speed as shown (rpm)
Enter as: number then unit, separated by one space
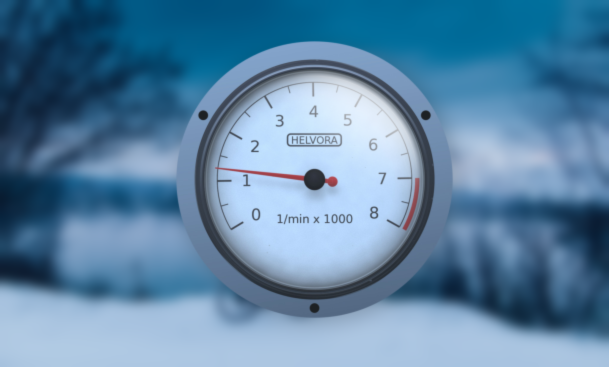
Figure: 1250 rpm
